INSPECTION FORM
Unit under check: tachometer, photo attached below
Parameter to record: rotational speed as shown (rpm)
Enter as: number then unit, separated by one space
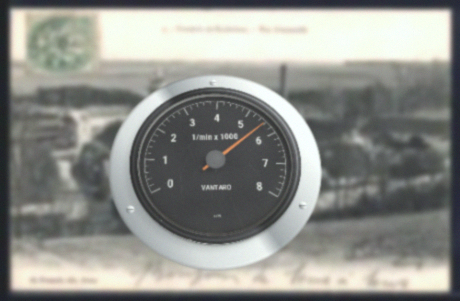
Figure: 5600 rpm
